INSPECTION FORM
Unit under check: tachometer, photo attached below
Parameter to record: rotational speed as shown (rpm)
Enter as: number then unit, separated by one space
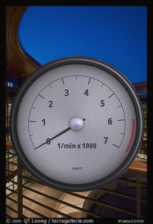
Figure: 0 rpm
